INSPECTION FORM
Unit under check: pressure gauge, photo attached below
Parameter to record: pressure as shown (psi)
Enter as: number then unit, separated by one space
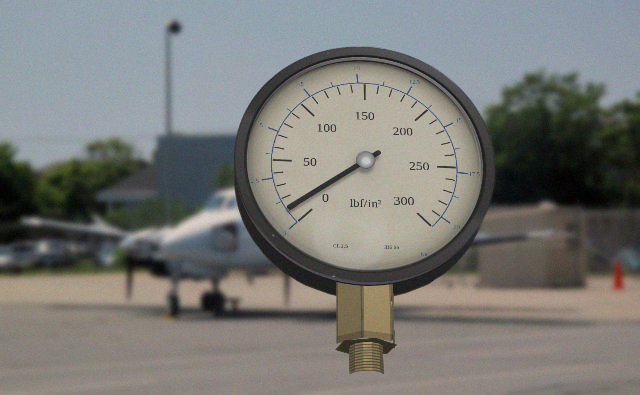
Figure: 10 psi
